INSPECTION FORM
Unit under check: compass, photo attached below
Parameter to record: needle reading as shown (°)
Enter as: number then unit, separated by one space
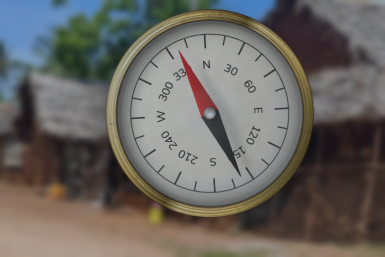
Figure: 337.5 °
